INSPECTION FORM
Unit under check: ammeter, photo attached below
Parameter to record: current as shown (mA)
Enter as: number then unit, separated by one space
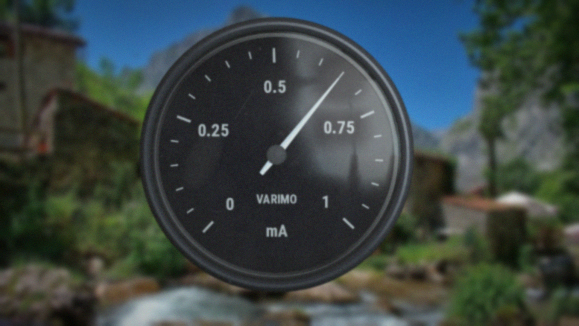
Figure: 0.65 mA
